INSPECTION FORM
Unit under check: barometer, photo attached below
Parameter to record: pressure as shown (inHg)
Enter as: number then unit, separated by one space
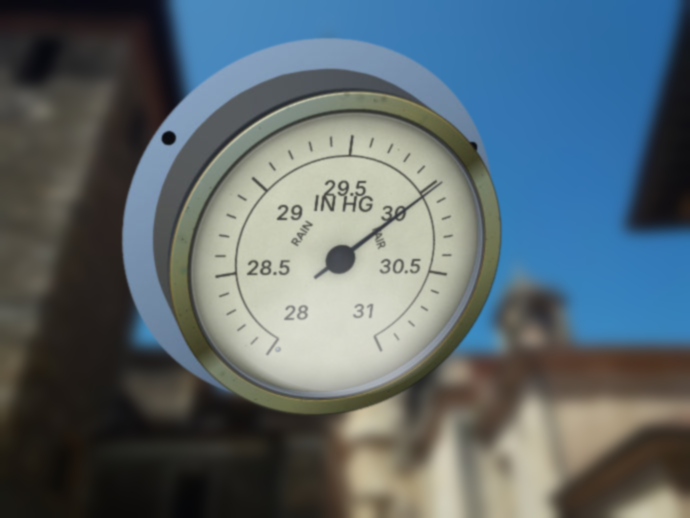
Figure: 30 inHg
